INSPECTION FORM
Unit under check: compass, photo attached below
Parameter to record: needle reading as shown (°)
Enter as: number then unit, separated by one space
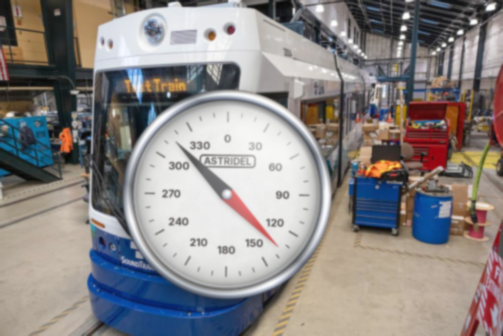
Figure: 135 °
